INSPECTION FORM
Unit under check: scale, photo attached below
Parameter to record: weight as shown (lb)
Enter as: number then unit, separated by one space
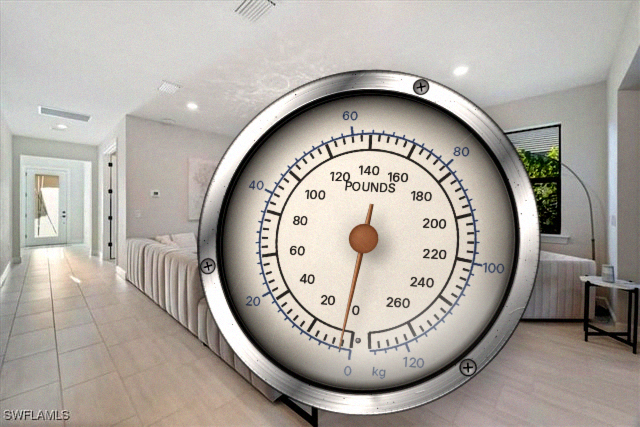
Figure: 4 lb
